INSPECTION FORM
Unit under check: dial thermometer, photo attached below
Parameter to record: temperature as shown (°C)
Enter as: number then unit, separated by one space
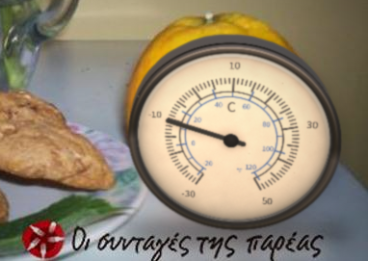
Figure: -10 °C
